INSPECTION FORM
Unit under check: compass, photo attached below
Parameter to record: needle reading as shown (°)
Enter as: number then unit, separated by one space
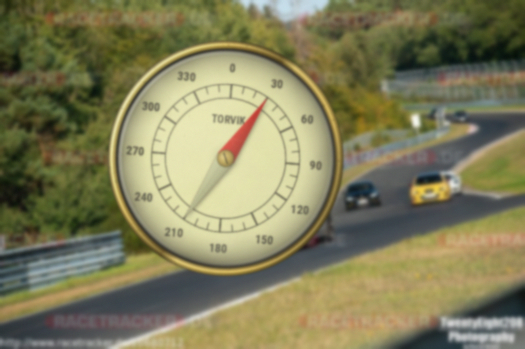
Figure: 30 °
